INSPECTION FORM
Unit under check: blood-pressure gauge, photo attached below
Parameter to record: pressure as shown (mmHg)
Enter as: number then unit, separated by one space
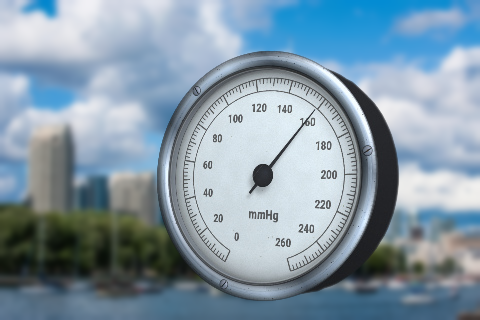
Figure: 160 mmHg
